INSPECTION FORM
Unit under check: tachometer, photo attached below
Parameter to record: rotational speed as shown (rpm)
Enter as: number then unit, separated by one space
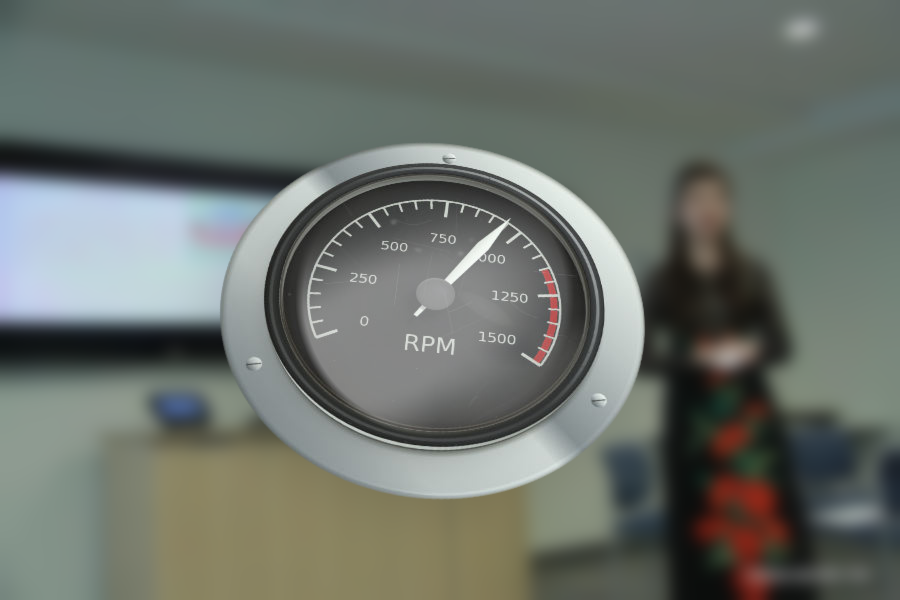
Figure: 950 rpm
